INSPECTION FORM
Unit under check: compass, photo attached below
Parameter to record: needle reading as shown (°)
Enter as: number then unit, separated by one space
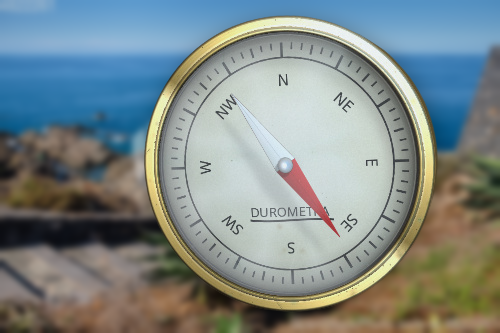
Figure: 145 °
